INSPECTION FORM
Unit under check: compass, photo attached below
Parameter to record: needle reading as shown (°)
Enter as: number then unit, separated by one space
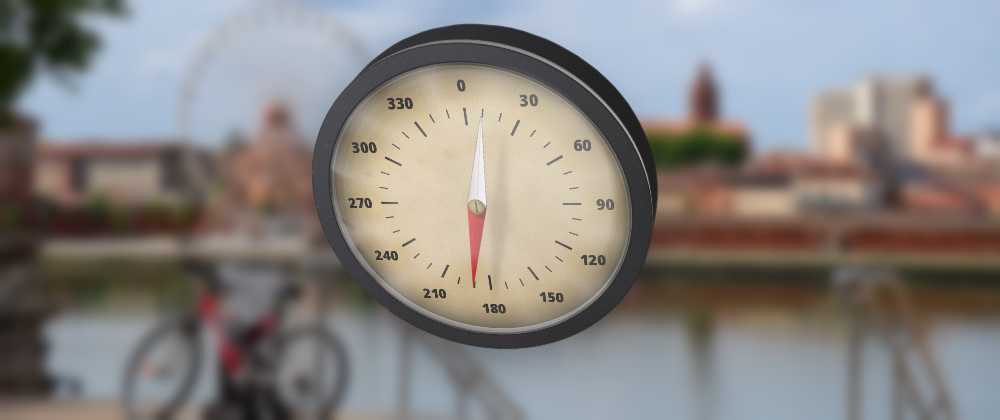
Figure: 190 °
